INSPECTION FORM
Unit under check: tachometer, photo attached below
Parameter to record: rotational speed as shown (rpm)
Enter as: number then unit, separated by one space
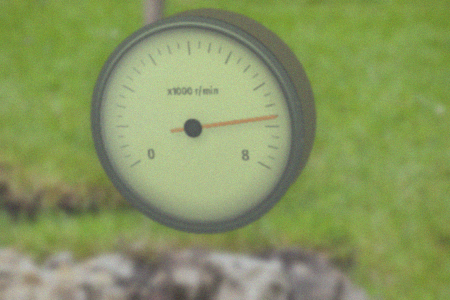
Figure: 6750 rpm
